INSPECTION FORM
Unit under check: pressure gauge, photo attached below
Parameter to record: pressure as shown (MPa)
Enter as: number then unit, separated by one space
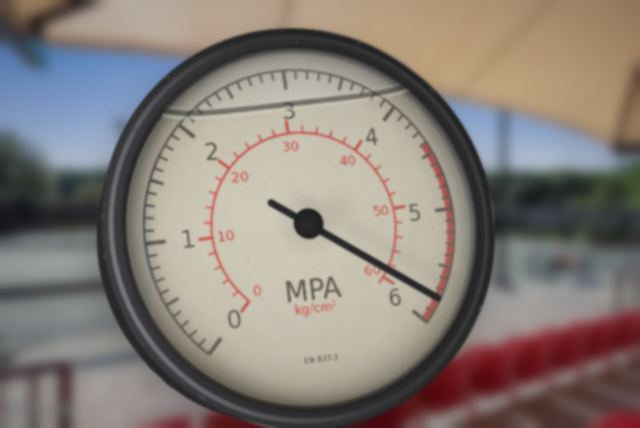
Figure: 5.8 MPa
